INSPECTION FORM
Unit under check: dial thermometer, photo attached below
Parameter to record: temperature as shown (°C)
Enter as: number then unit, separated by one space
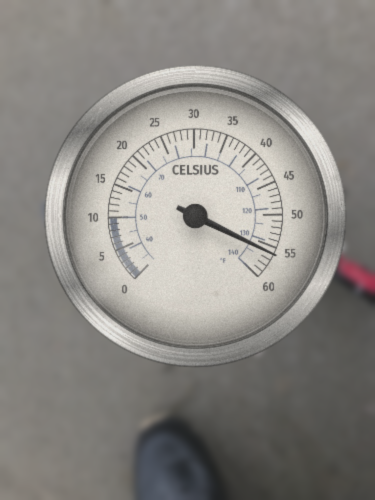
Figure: 56 °C
